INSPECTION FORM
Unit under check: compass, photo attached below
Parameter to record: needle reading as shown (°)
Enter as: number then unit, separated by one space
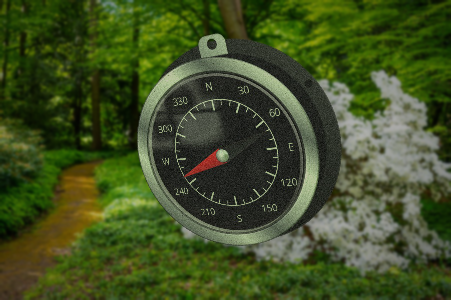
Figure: 250 °
